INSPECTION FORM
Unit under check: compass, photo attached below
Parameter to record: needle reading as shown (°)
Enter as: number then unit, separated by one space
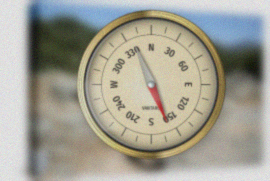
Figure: 157.5 °
